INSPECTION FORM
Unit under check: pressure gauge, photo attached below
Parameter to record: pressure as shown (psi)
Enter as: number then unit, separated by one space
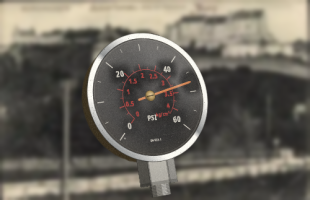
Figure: 47.5 psi
